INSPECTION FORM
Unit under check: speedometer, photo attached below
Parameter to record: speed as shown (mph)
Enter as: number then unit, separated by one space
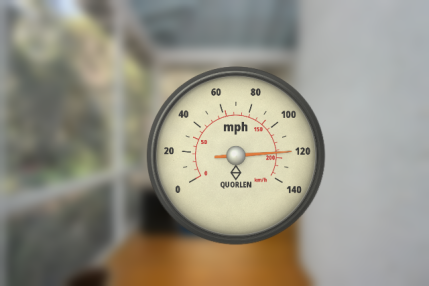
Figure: 120 mph
